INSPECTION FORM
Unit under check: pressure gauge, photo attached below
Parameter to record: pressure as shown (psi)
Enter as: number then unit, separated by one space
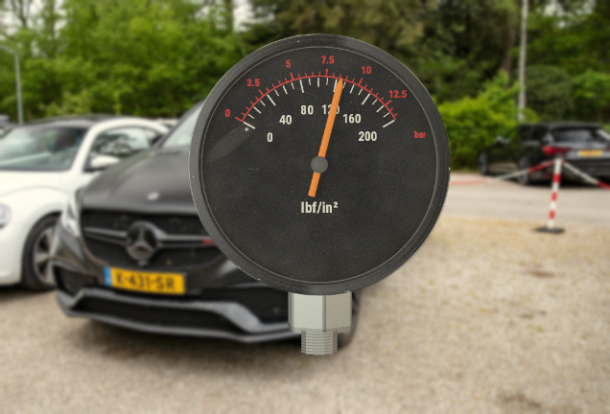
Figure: 125 psi
